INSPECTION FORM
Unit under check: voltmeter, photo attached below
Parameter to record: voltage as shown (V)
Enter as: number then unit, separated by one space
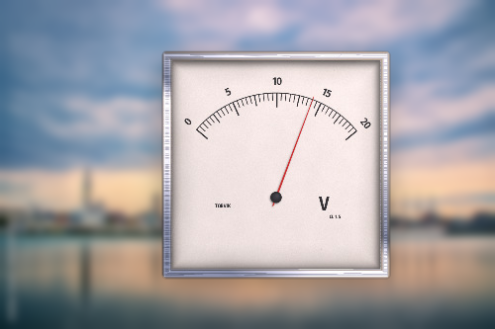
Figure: 14 V
